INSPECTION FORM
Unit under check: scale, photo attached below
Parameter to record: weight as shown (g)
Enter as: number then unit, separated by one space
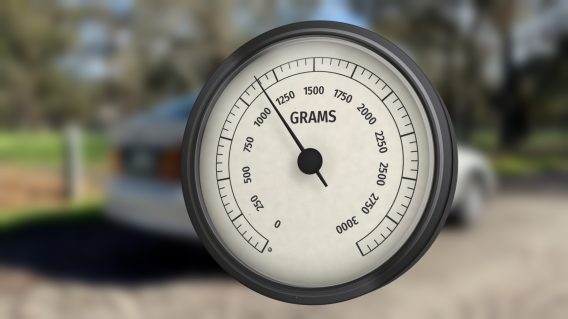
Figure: 1150 g
